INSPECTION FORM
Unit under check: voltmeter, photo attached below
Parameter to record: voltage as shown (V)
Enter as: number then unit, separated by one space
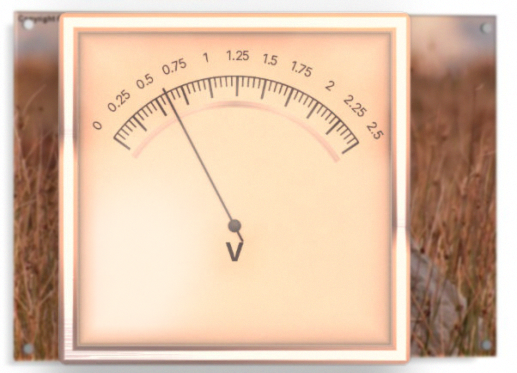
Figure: 0.6 V
